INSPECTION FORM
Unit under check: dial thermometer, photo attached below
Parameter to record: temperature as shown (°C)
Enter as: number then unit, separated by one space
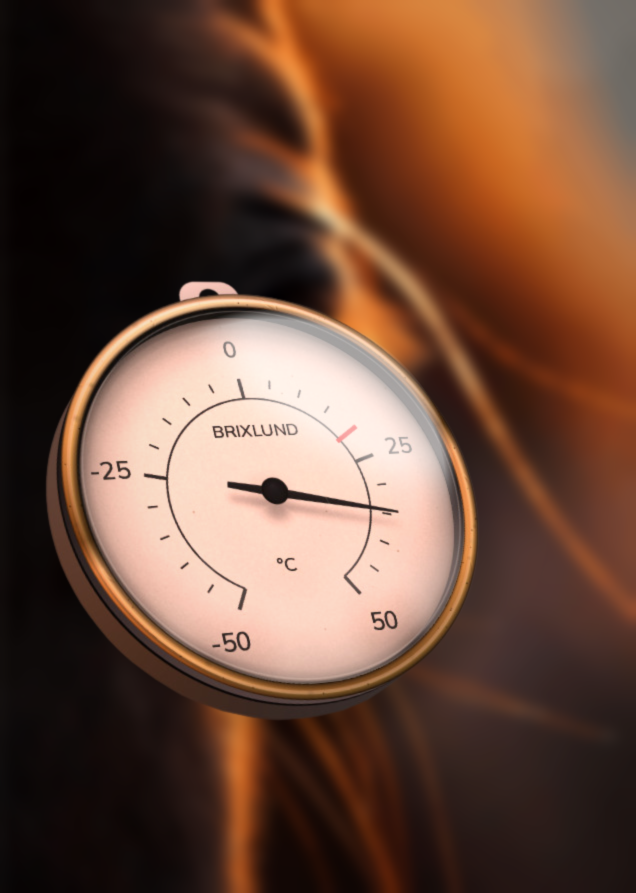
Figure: 35 °C
